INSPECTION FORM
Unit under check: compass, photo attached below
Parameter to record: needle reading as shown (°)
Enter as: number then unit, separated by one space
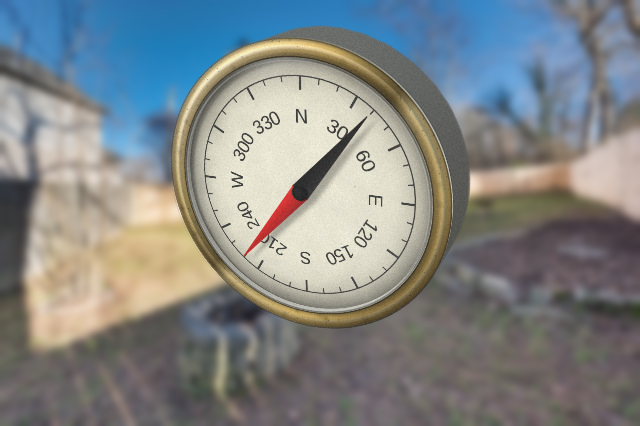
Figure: 220 °
